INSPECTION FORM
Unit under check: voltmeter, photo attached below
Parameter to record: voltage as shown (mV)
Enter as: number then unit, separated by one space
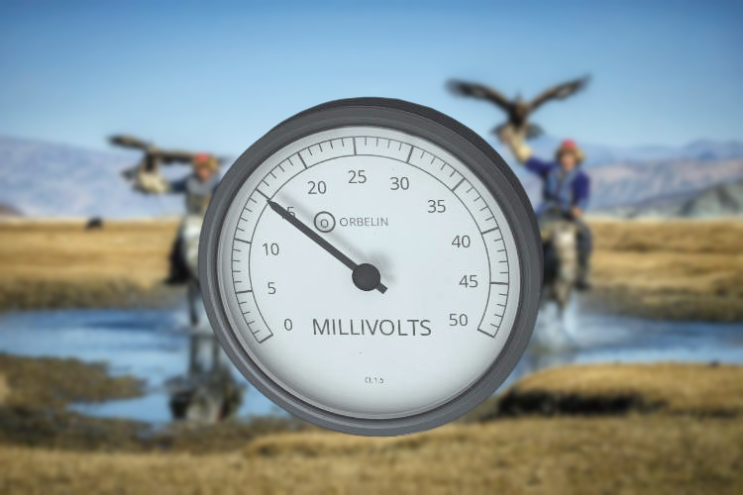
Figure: 15 mV
